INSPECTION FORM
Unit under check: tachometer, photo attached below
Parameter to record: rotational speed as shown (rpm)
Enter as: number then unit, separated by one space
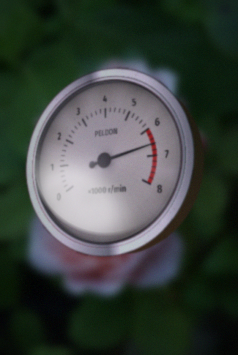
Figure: 6600 rpm
